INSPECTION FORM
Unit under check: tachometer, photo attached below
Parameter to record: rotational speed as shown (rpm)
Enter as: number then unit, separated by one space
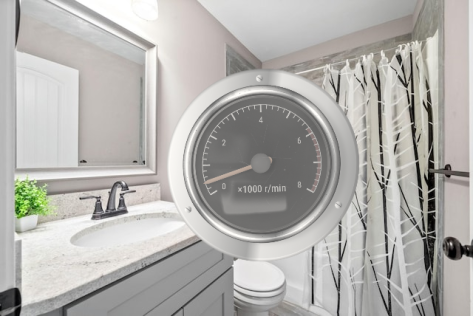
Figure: 400 rpm
